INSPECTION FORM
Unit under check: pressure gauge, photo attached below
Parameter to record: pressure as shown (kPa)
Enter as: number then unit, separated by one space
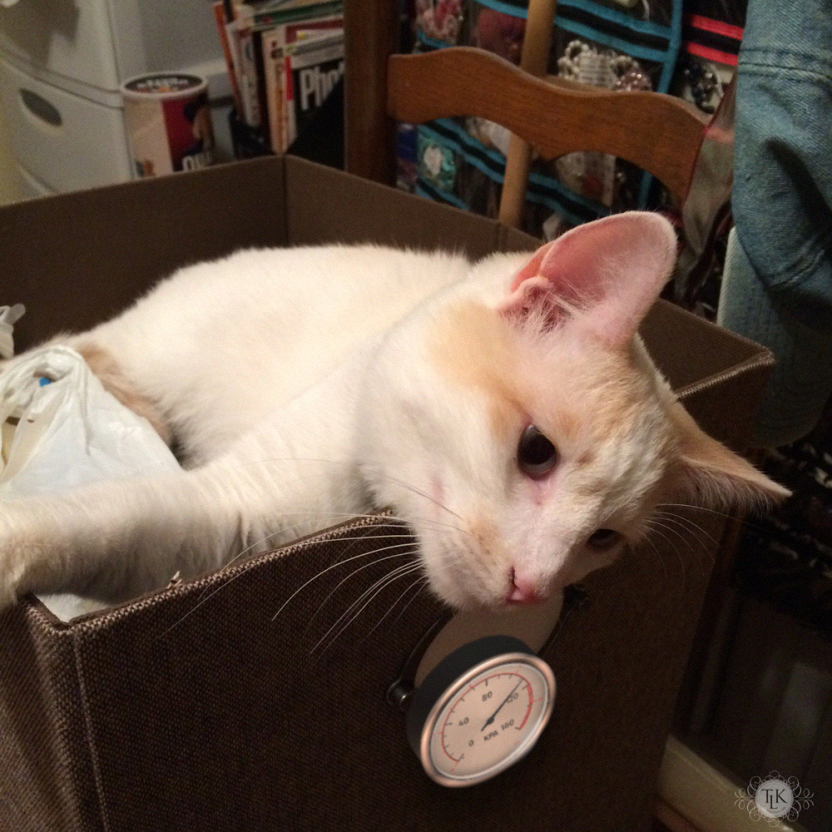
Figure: 110 kPa
